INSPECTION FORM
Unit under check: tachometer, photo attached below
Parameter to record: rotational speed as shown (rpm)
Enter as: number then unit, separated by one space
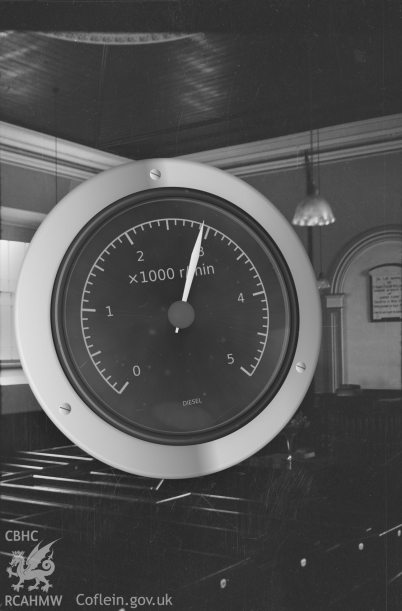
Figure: 2900 rpm
